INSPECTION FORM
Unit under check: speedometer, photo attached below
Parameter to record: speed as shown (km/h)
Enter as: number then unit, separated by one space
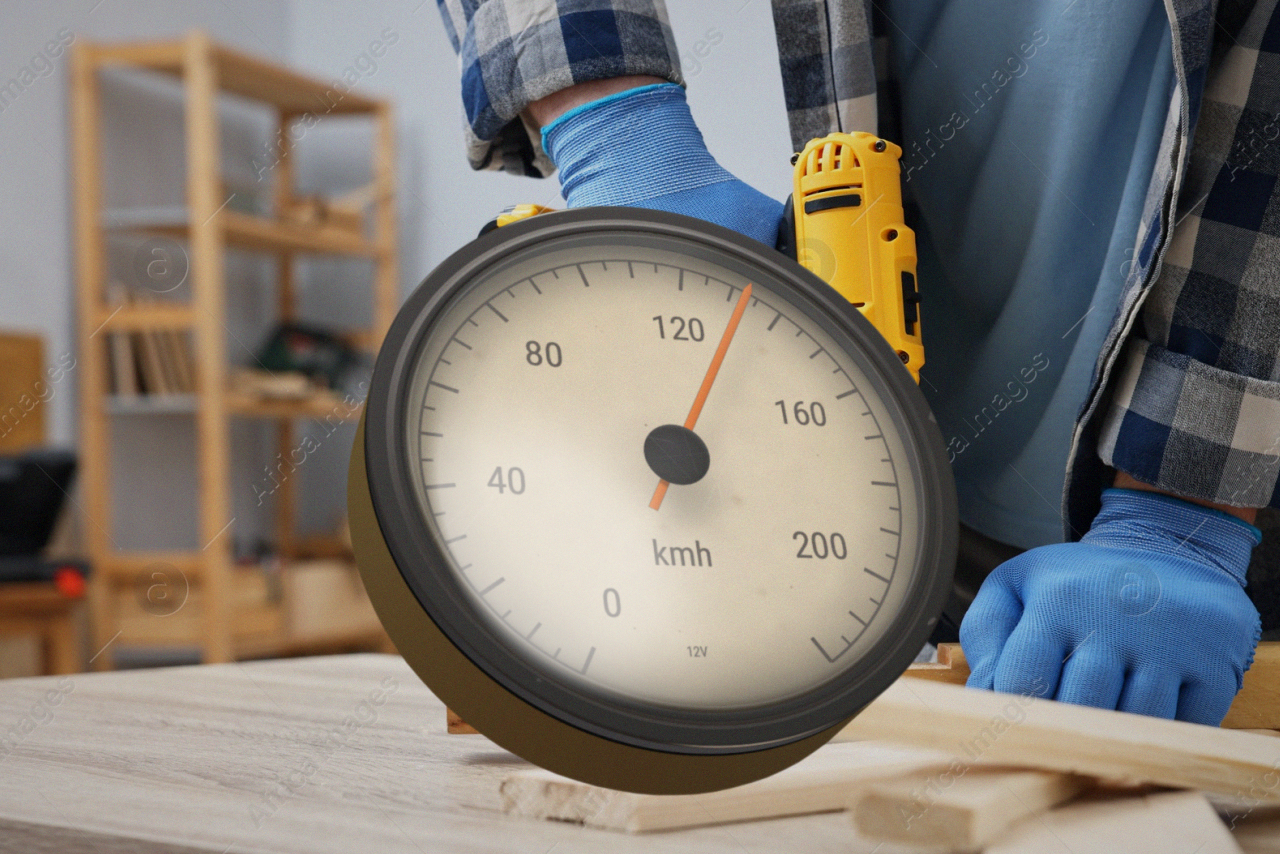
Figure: 132.5 km/h
